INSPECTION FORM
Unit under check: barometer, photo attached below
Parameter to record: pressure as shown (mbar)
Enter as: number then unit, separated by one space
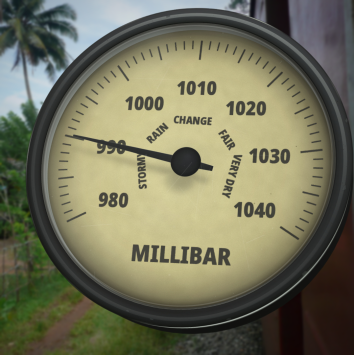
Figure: 990 mbar
